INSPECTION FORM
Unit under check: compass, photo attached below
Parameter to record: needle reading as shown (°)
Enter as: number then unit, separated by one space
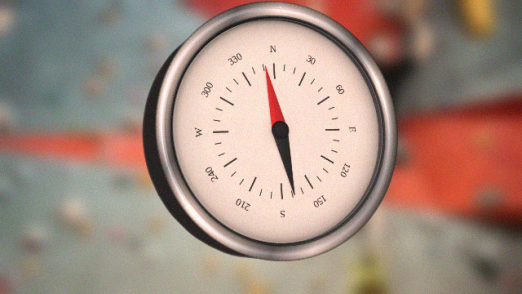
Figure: 350 °
